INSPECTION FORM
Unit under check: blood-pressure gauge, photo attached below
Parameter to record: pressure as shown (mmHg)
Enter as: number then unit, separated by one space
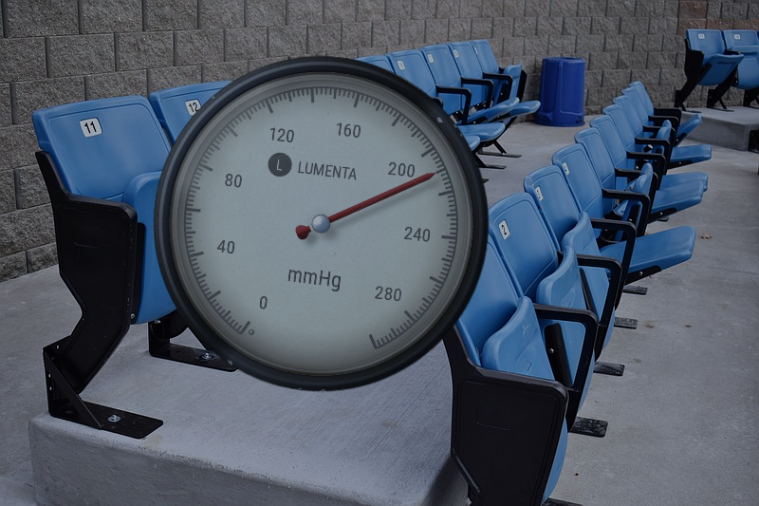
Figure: 210 mmHg
